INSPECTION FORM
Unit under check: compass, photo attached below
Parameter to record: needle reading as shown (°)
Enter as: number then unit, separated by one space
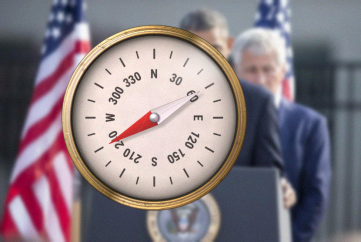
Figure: 240 °
